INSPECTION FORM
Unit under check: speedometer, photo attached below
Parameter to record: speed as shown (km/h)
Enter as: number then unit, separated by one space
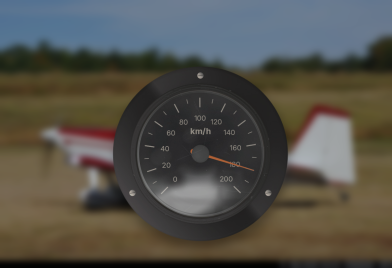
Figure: 180 km/h
